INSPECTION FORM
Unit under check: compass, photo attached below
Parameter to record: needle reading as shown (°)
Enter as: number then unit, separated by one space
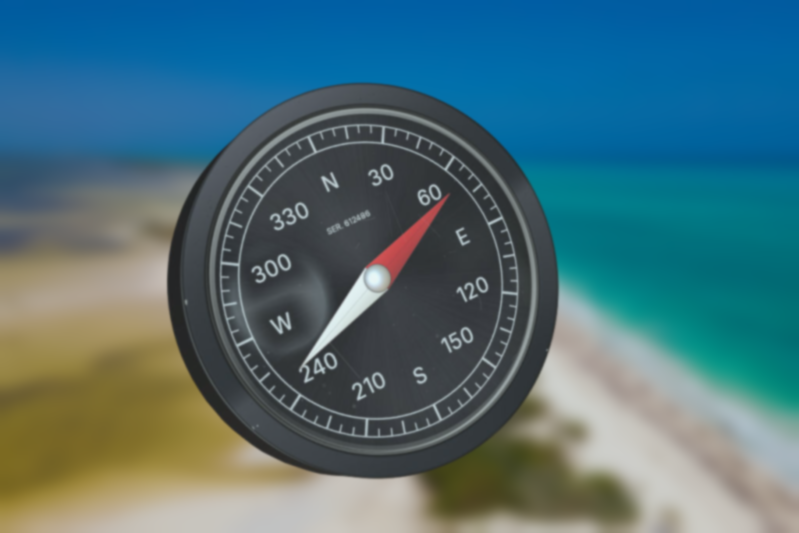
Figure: 67.5 °
